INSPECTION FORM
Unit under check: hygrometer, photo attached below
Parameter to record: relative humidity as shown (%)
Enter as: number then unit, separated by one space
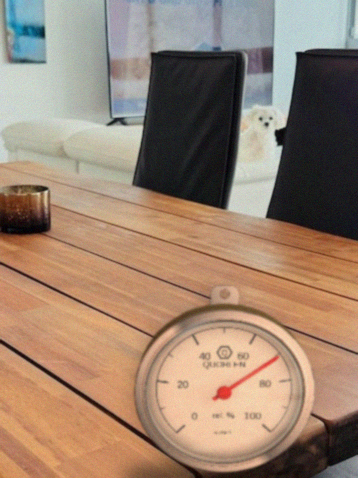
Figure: 70 %
